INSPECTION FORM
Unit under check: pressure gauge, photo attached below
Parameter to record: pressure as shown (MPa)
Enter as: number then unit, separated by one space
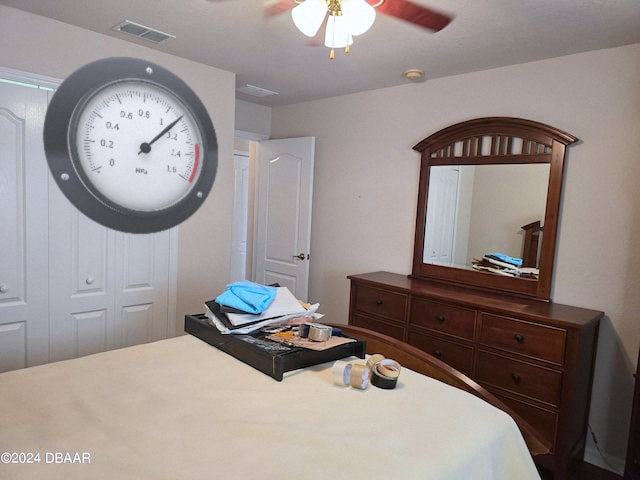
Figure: 1.1 MPa
